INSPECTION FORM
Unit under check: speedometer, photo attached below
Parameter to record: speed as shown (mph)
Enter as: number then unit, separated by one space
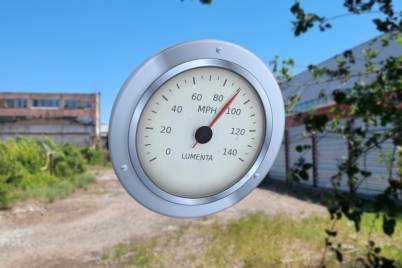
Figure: 90 mph
